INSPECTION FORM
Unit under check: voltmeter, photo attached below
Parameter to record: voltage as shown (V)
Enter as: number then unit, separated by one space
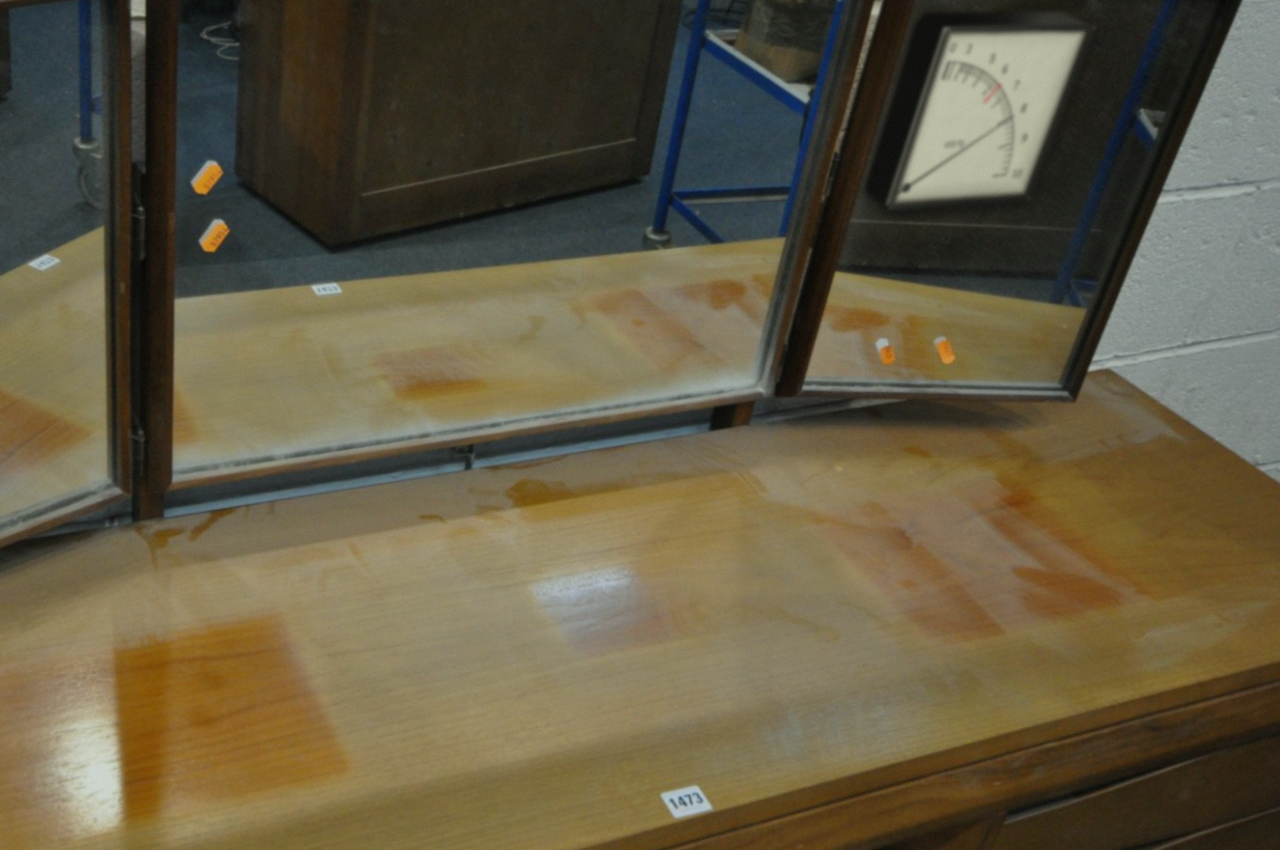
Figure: 8 V
